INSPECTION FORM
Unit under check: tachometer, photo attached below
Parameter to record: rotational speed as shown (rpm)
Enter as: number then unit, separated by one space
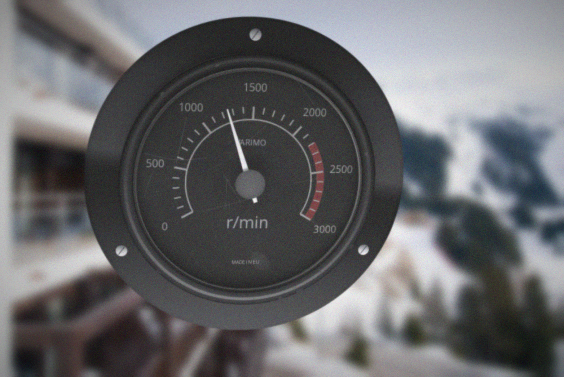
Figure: 1250 rpm
